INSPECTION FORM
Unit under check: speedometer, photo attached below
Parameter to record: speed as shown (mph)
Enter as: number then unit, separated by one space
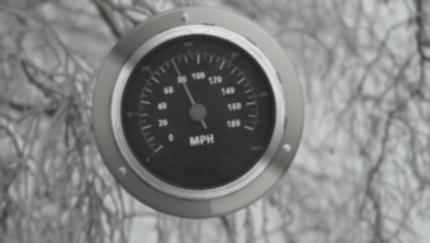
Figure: 80 mph
